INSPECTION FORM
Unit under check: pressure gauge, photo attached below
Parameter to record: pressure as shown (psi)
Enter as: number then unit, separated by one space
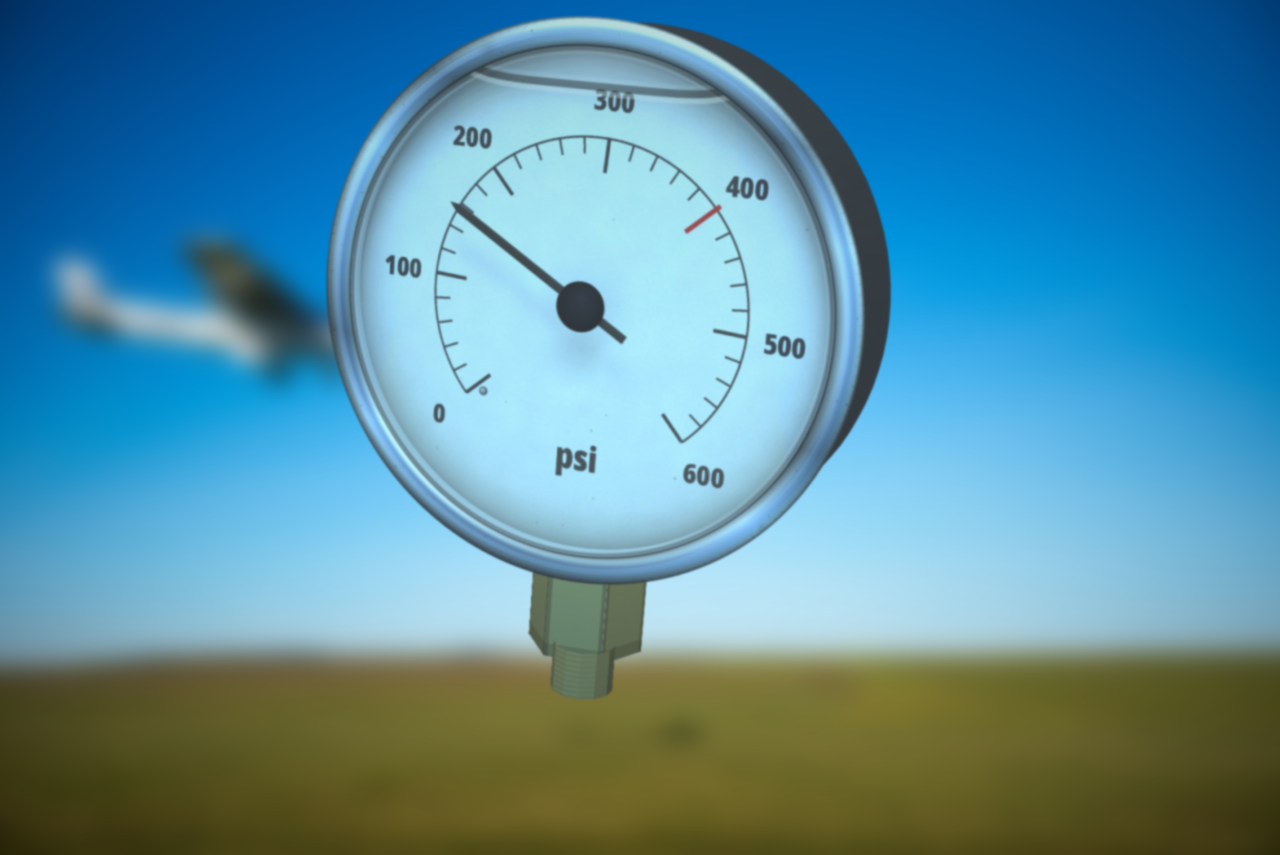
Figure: 160 psi
